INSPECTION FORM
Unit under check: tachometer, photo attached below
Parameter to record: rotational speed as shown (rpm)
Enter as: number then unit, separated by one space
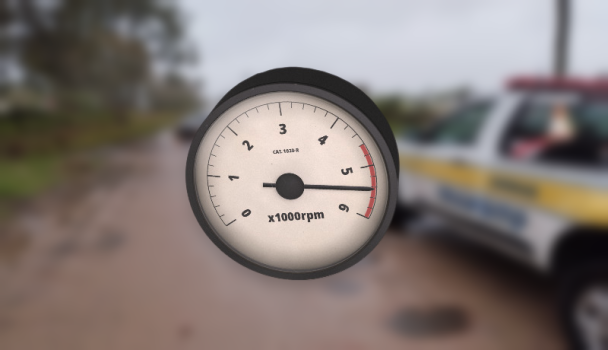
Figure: 5400 rpm
